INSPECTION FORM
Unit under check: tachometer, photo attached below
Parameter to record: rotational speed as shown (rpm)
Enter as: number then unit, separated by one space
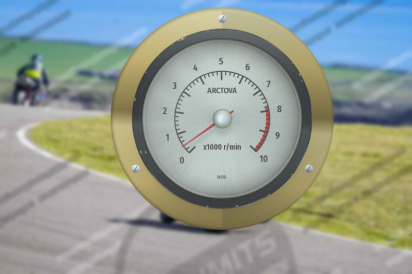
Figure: 400 rpm
